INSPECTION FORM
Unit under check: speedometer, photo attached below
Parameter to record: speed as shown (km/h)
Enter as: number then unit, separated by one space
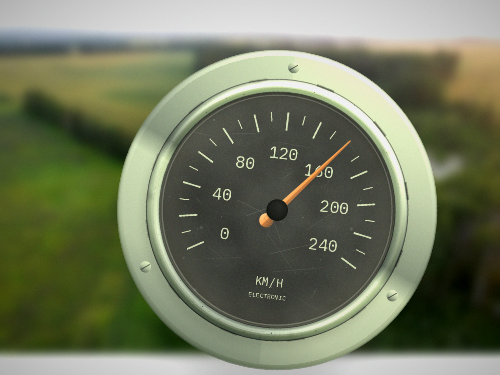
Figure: 160 km/h
